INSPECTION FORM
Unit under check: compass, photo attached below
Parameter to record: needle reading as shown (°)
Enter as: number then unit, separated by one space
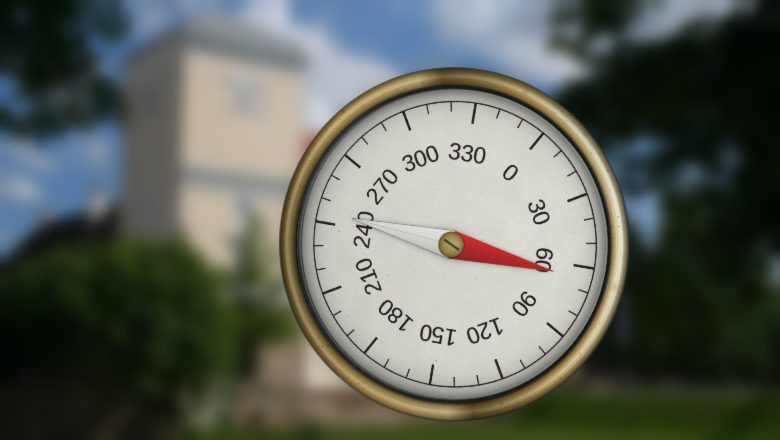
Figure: 65 °
